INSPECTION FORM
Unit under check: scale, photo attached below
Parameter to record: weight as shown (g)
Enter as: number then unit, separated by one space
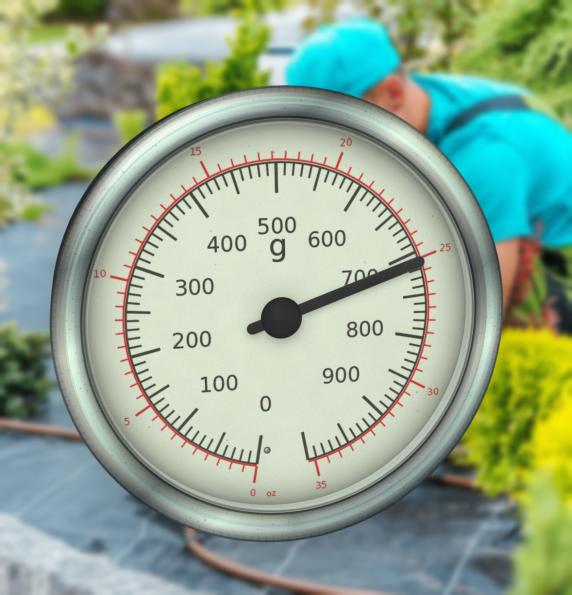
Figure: 710 g
